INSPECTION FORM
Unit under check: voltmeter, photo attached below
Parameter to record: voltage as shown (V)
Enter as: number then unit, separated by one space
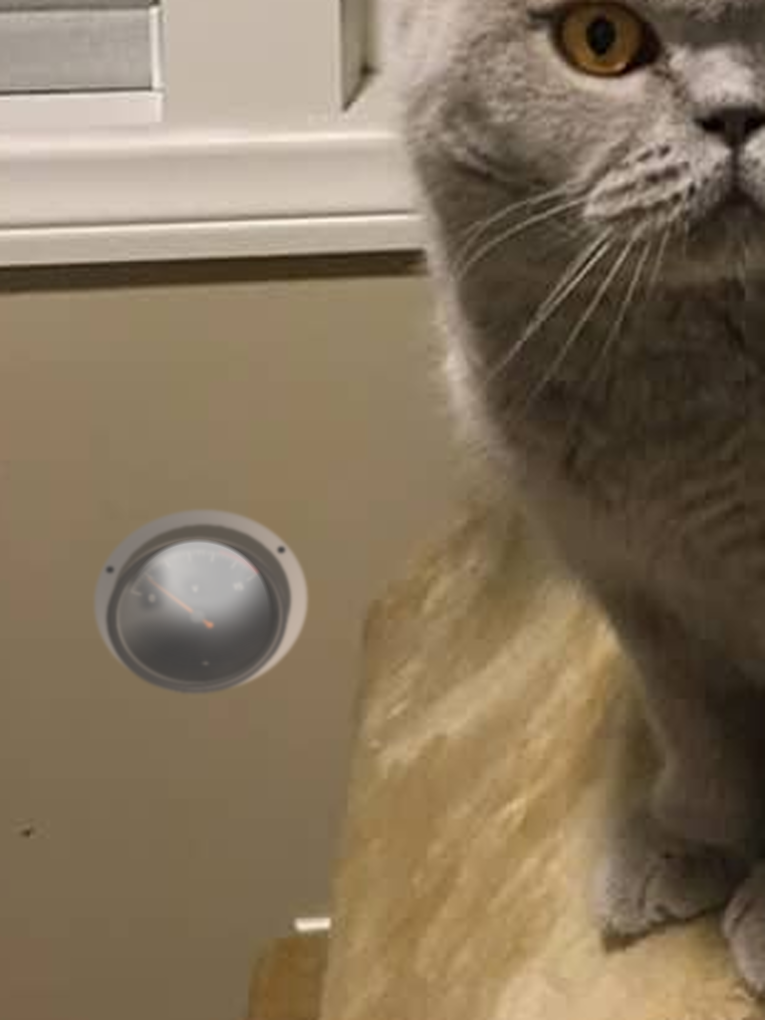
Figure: 2.5 V
